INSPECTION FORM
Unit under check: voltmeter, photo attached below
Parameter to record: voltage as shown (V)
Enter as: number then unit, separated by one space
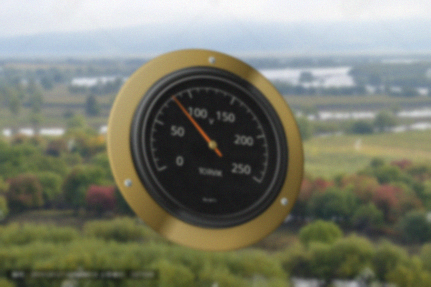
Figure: 80 V
